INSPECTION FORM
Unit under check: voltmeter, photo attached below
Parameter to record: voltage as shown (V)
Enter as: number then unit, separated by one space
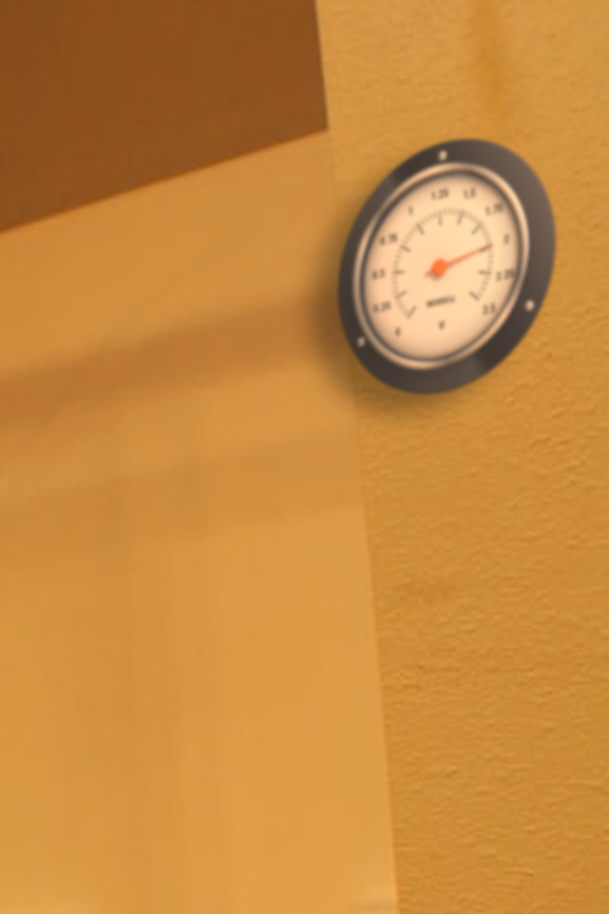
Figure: 2 V
